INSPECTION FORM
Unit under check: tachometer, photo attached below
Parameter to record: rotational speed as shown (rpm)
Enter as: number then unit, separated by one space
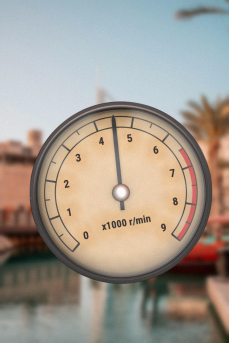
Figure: 4500 rpm
